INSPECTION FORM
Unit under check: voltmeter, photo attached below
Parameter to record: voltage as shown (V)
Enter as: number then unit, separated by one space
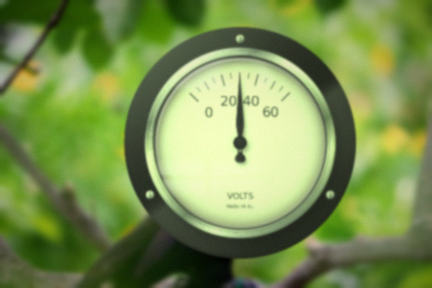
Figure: 30 V
